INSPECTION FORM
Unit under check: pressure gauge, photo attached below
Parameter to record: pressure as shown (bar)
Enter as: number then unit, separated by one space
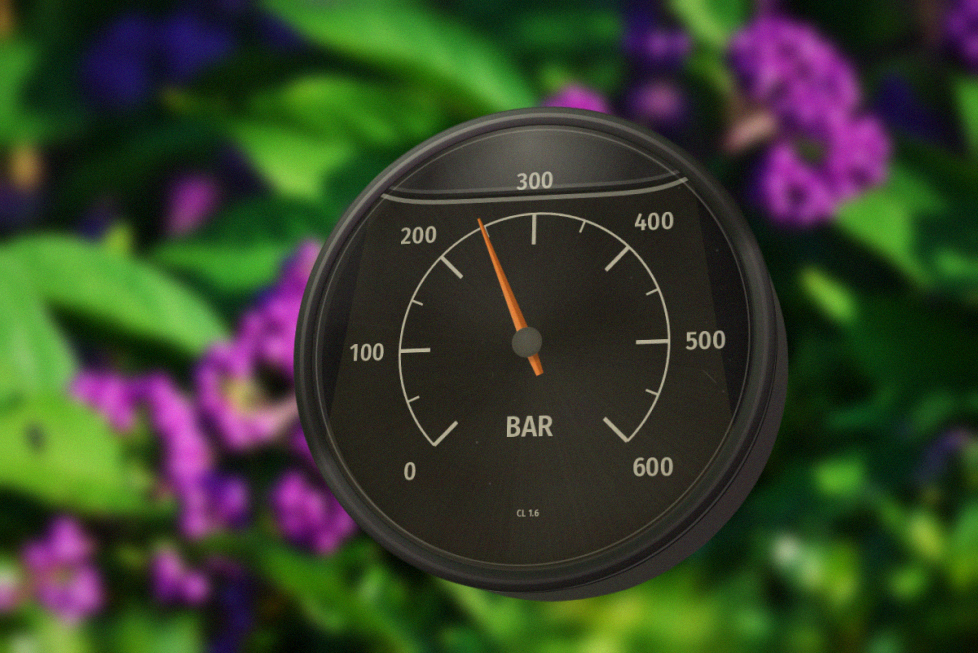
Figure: 250 bar
